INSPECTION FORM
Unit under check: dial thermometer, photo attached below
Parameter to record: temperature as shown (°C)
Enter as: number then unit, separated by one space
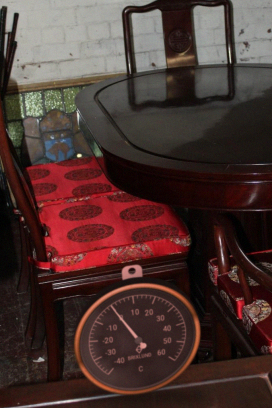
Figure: 0 °C
